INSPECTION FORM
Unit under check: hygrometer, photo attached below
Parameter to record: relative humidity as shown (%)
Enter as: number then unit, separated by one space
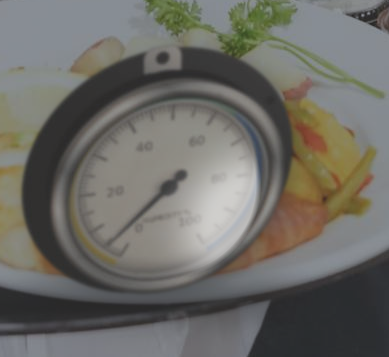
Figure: 5 %
